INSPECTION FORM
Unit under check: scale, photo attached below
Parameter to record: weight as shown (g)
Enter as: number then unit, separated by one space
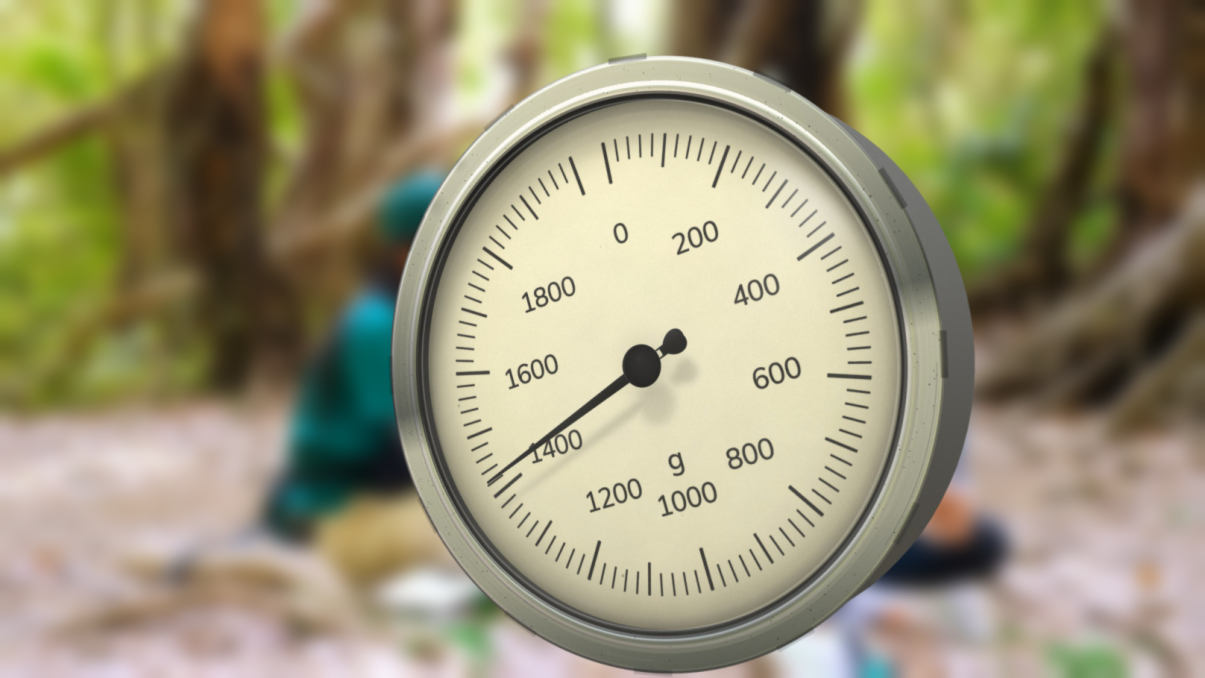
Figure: 1420 g
